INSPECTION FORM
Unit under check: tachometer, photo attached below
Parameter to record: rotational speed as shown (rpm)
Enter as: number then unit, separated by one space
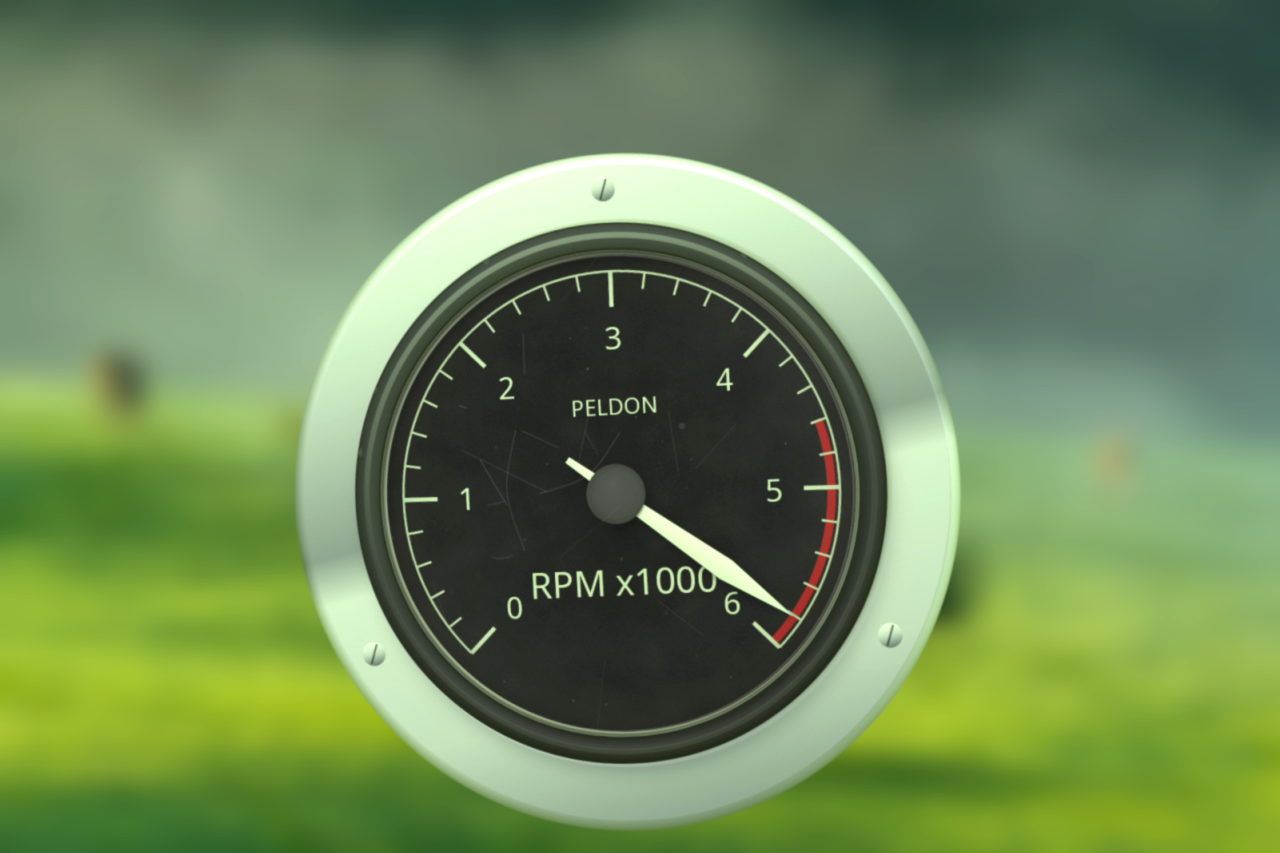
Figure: 5800 rpm
